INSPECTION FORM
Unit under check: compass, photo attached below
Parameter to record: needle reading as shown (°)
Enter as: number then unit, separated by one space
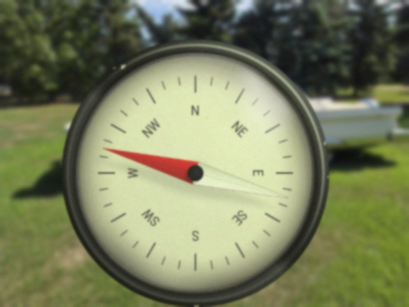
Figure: 285 °
